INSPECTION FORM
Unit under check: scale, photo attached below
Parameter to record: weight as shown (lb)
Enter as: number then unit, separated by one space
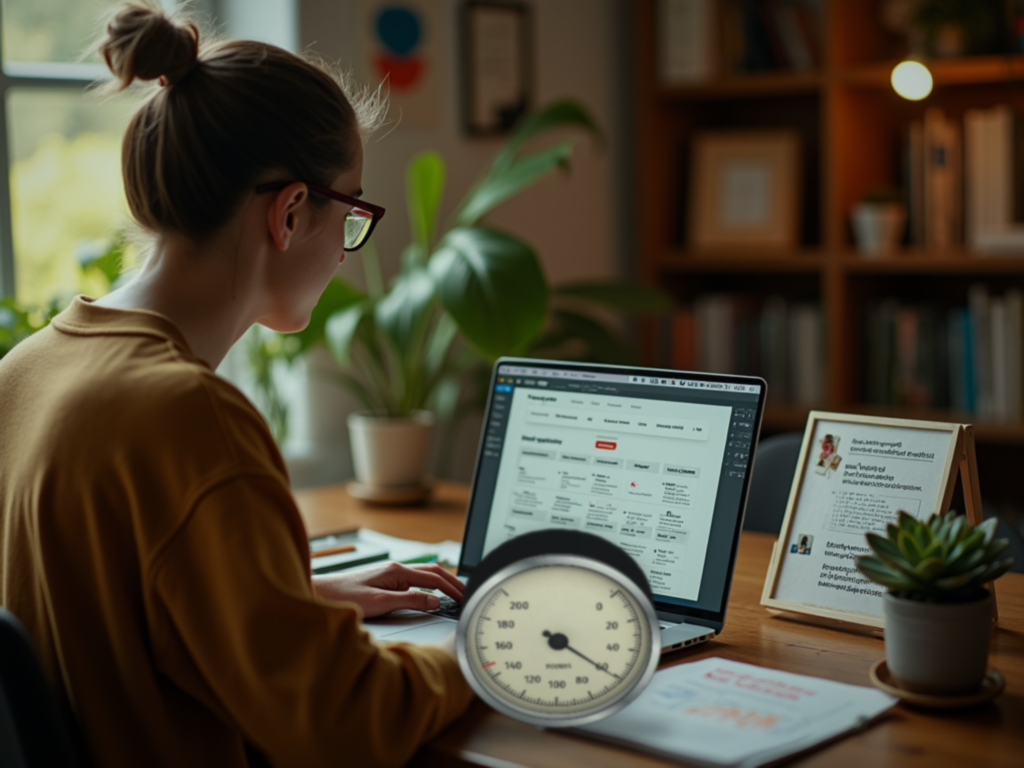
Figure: 60 lb
